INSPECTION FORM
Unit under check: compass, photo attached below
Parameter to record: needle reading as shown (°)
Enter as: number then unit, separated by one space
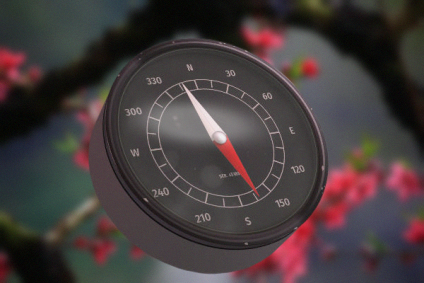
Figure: 165 °
